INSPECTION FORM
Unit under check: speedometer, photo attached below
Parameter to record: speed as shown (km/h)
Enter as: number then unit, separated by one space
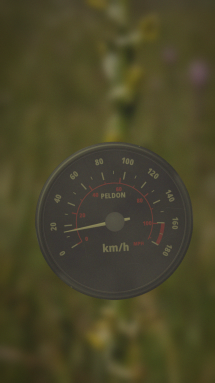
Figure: 15 km/h
